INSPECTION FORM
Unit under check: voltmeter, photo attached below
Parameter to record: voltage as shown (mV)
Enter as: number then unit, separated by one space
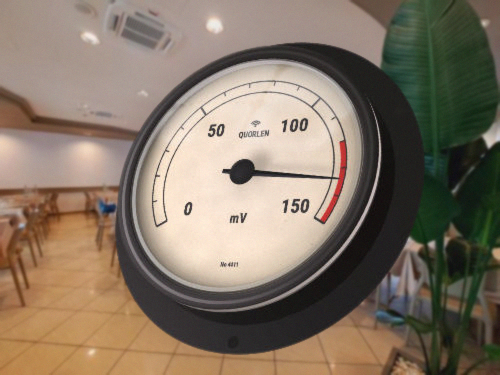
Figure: 135 mV
